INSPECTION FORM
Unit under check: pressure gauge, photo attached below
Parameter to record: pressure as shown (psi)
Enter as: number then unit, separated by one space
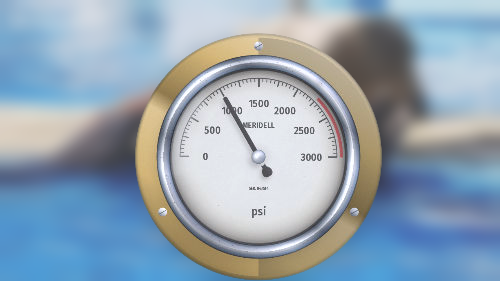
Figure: 1000 psi
